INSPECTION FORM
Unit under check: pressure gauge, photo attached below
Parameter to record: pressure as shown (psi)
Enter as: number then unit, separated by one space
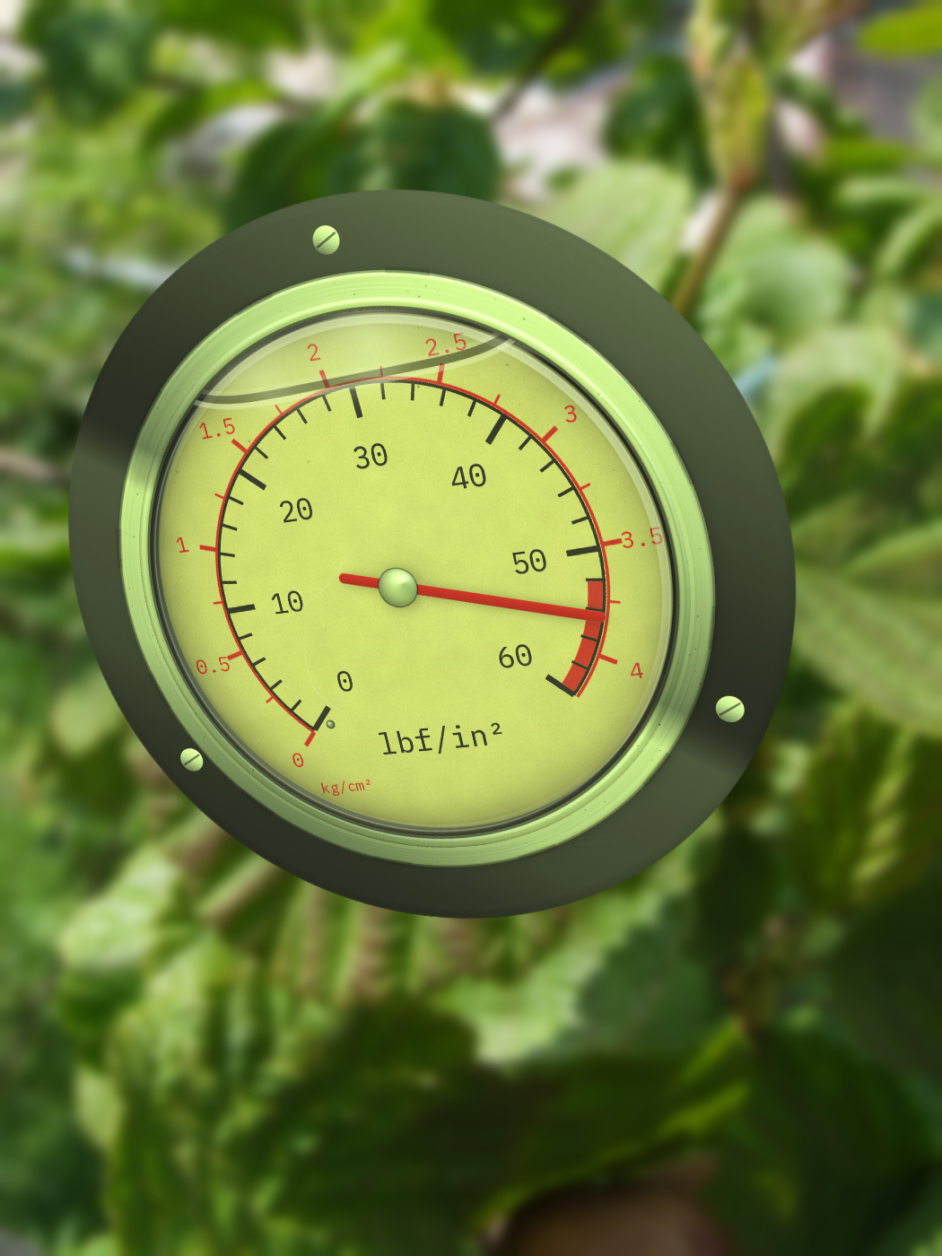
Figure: 54 psi
